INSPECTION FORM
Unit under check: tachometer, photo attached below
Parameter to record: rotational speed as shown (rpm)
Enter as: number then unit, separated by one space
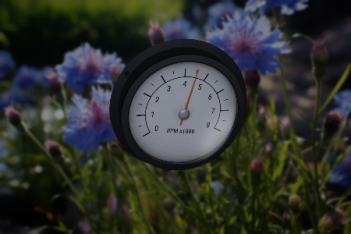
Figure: 4500 rpm
